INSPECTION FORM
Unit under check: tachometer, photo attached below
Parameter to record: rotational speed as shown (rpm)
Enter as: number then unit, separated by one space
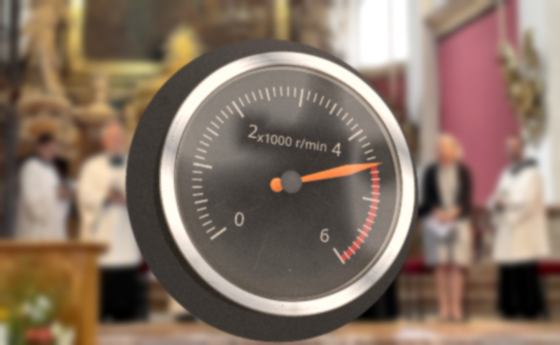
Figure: 4500 rpm
